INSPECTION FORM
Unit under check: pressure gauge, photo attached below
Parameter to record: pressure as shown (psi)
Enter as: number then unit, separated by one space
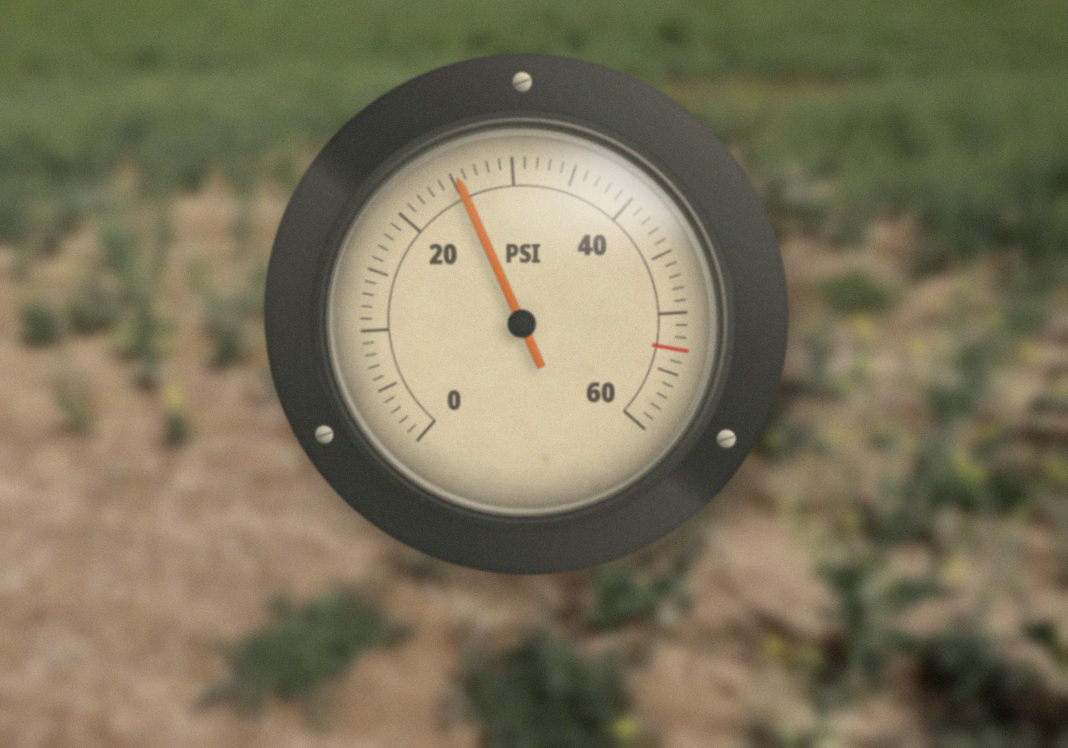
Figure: 25.5 psi
